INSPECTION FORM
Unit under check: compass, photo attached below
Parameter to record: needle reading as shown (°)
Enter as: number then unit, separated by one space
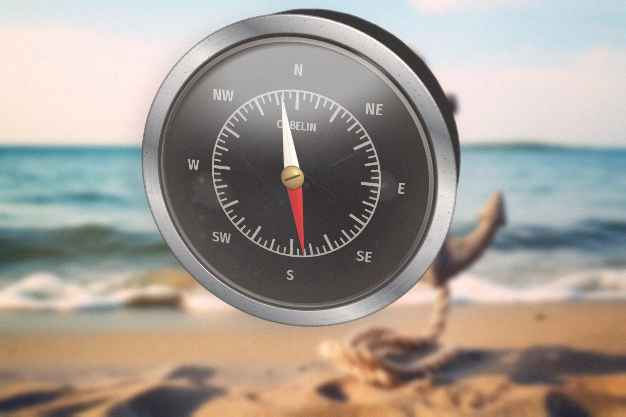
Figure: 170 °
